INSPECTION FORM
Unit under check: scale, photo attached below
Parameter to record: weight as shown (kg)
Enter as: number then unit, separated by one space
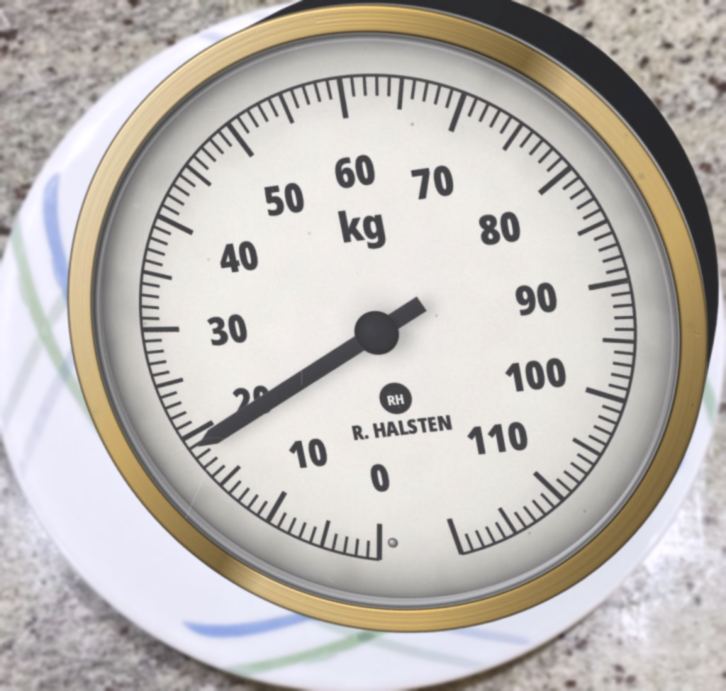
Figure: 19 kg
